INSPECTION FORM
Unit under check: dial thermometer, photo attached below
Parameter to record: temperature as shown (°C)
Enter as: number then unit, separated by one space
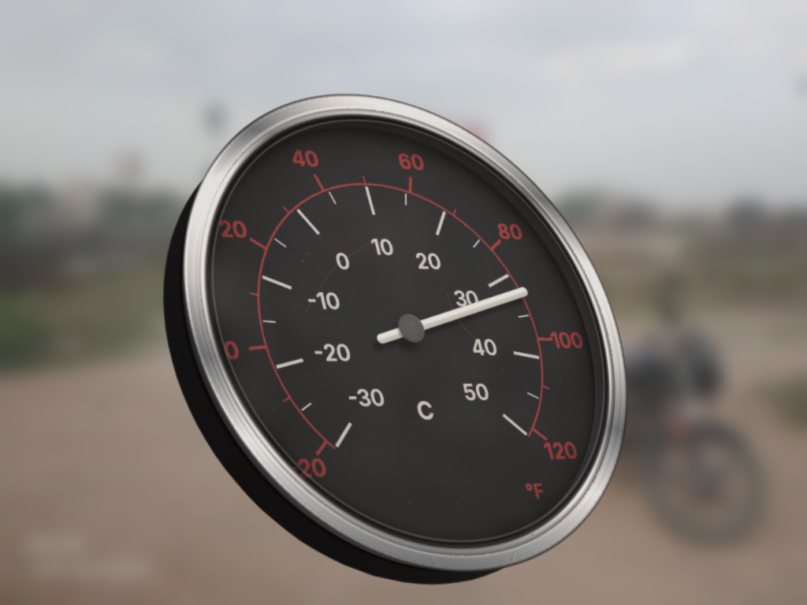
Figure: 32.5 °C
